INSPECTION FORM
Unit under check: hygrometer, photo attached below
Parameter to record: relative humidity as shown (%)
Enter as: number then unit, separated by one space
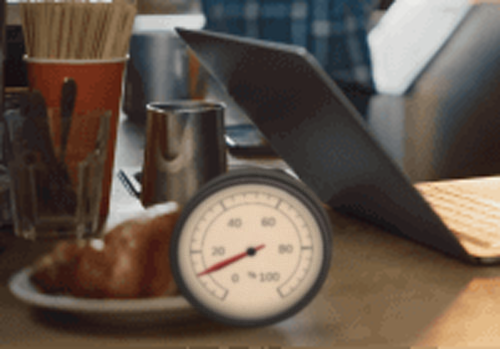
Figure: 12 %
